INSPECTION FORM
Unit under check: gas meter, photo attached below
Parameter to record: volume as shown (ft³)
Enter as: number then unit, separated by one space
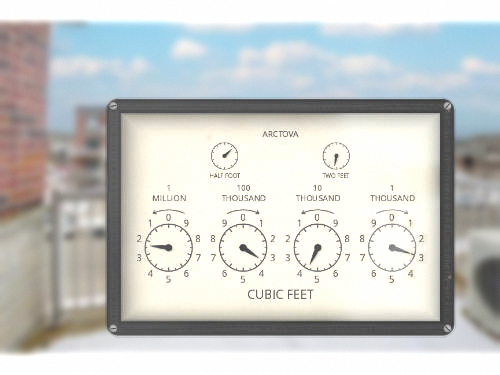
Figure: 234300 ft³
